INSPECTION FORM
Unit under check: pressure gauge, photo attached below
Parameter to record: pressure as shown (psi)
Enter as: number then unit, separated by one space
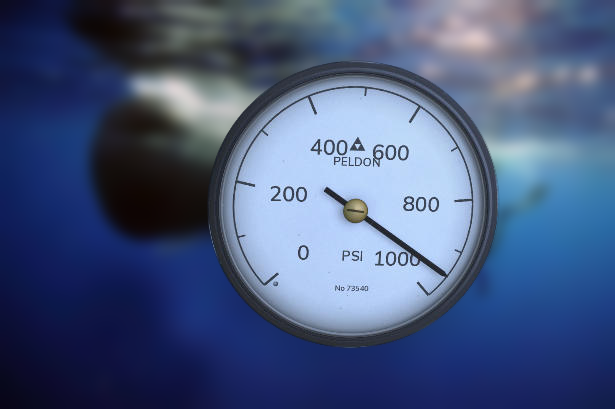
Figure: 950 psi
